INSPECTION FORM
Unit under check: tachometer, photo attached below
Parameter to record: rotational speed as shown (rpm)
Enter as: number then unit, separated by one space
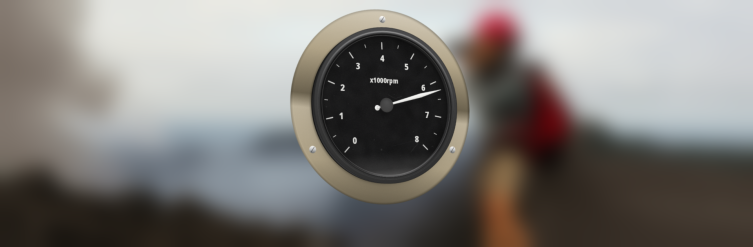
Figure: 6250 rpm
